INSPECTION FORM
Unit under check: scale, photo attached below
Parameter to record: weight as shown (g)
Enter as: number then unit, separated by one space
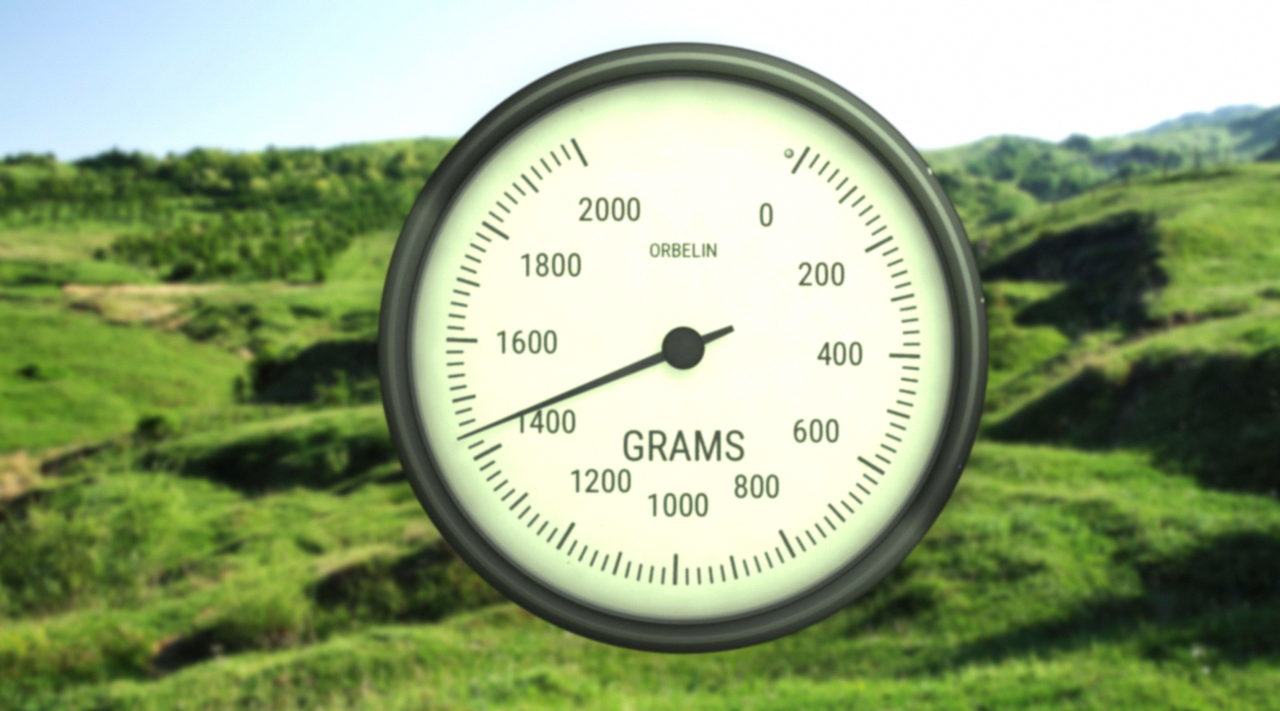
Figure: 1440 g
